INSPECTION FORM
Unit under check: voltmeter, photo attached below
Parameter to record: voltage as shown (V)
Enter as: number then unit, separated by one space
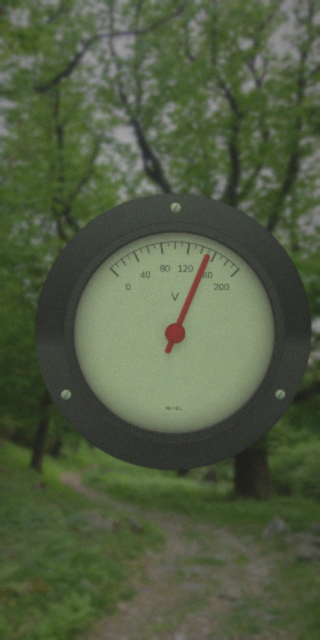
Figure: 150 V
